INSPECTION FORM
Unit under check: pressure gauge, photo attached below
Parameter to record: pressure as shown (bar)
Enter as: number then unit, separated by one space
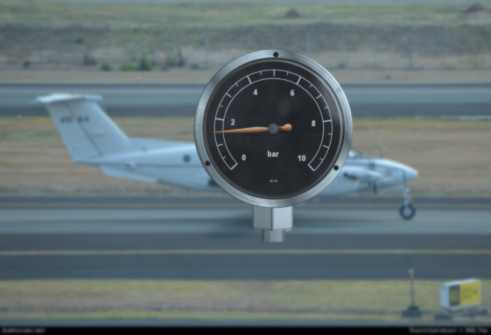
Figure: 1.5 bar
